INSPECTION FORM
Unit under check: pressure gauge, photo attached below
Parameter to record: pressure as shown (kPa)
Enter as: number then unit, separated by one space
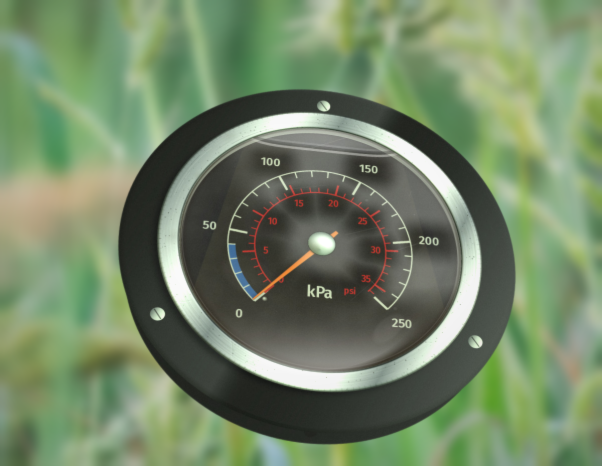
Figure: 0 kPa
